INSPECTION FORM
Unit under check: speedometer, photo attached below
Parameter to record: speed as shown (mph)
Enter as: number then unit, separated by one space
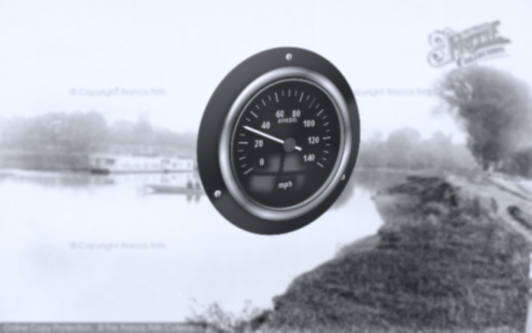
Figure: 30 mph
